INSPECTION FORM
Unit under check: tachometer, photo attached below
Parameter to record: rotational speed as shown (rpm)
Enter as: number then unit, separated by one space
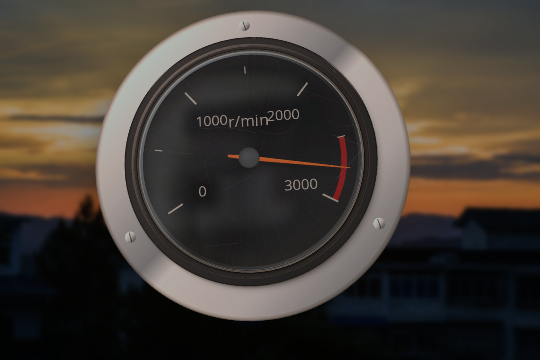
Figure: 2750 rpm
